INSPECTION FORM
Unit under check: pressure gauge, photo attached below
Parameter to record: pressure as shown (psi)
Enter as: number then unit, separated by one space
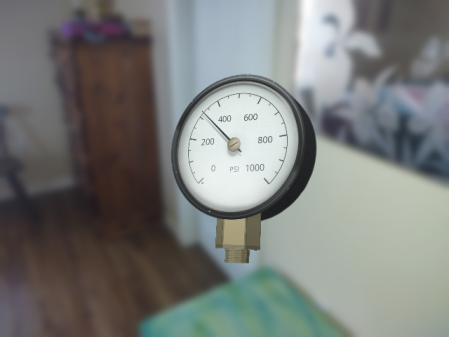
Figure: 325 psi
